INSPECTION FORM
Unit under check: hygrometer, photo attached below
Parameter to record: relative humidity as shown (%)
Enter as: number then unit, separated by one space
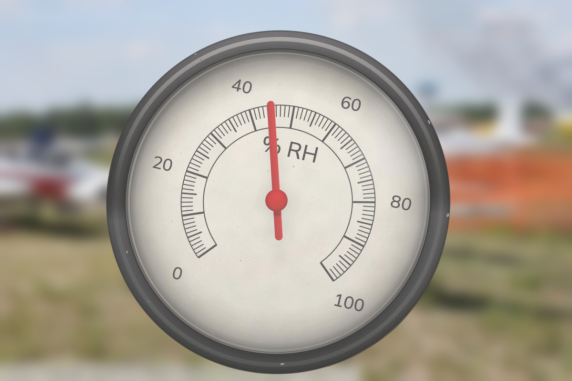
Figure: 45 %
